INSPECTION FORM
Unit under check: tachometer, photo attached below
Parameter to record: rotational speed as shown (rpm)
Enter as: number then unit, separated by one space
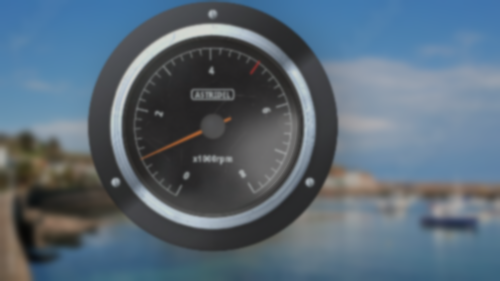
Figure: 1000 rpm
